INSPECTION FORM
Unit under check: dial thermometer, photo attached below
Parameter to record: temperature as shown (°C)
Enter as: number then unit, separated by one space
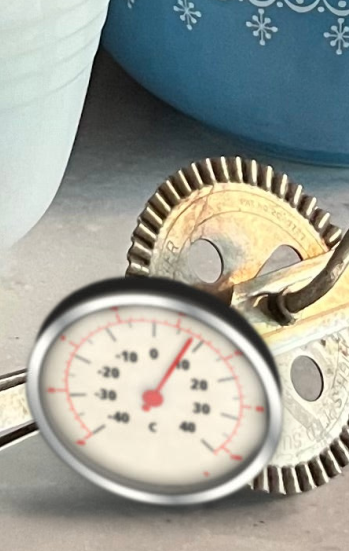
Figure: 7.5 °C
